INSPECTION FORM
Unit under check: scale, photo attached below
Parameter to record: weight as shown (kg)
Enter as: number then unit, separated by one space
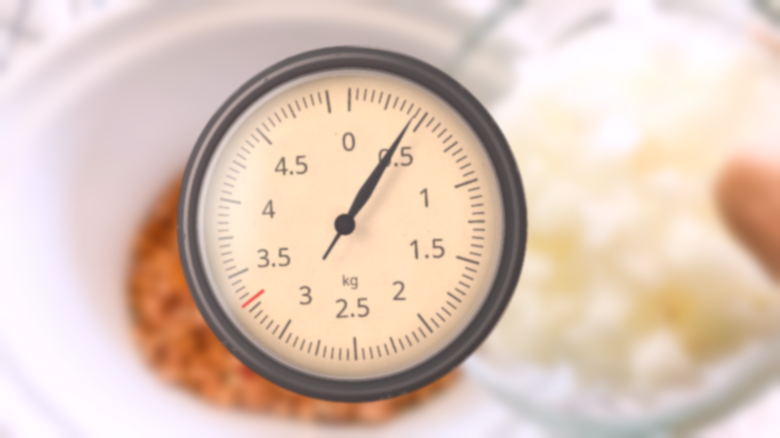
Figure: 0.45 kg
